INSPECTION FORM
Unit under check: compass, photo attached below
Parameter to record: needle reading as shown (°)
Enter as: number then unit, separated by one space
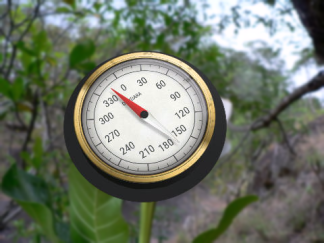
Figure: 345 °
